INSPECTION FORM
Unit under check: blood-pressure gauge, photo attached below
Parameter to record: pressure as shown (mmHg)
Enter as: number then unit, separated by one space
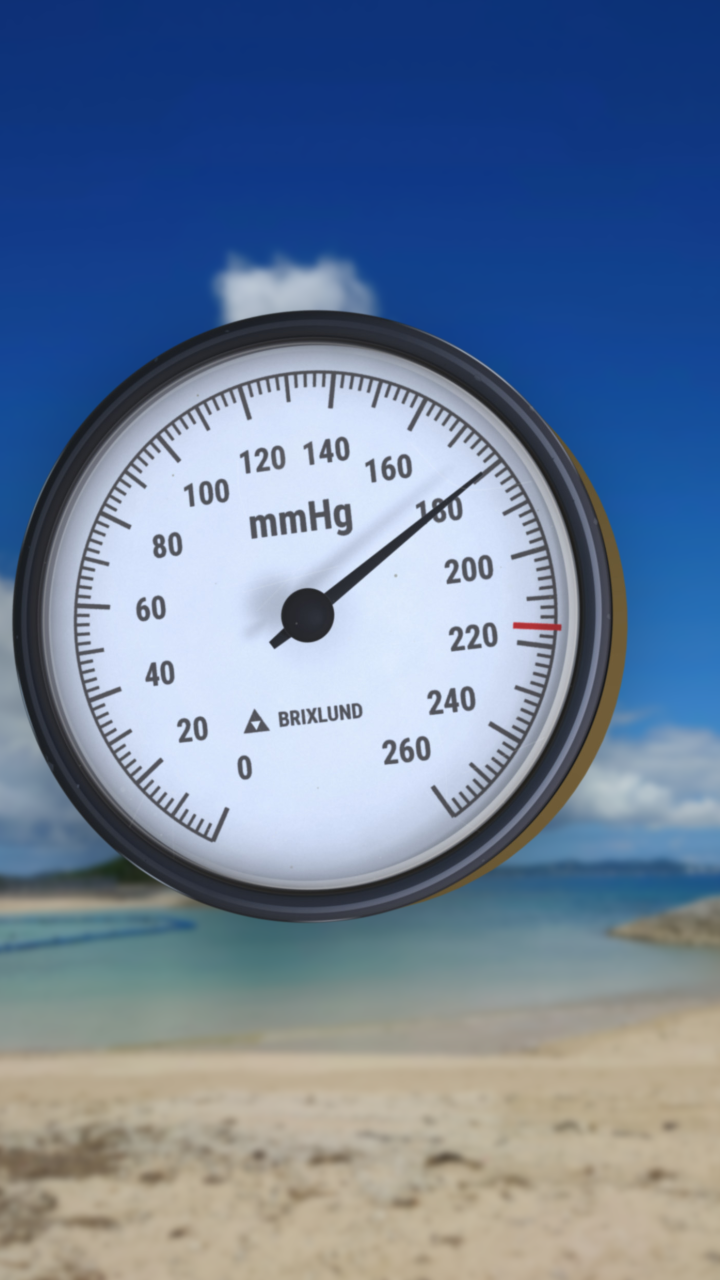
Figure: 180 mmHg
